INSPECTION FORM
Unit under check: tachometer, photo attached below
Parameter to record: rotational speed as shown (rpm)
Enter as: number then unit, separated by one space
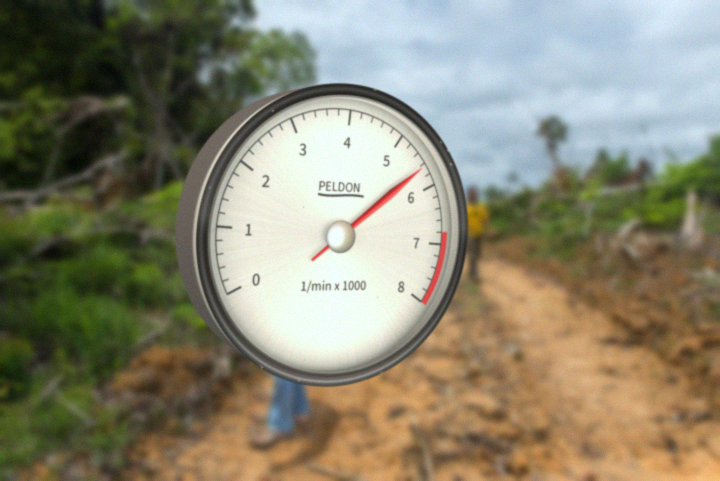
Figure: 5600 rpm
